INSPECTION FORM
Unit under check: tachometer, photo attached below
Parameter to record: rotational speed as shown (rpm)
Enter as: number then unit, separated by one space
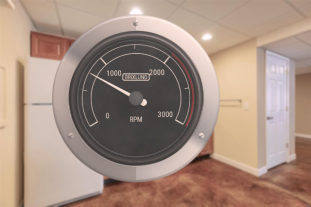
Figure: 750 rpm
